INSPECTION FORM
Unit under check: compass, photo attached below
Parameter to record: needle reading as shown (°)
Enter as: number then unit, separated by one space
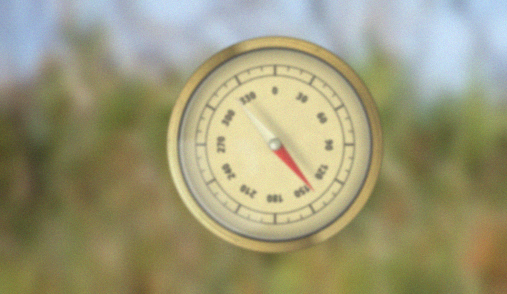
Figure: 140 °
